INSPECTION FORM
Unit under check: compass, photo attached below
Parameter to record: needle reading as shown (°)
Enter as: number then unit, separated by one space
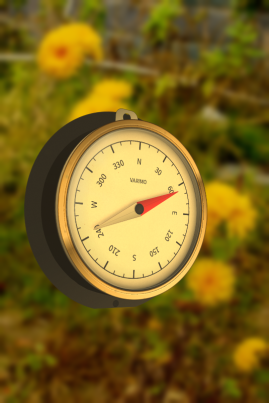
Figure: 65 °
